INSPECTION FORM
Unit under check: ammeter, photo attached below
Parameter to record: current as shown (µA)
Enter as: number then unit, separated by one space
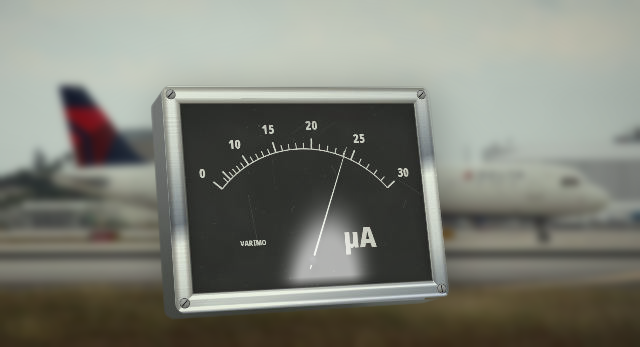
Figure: 24 µA
